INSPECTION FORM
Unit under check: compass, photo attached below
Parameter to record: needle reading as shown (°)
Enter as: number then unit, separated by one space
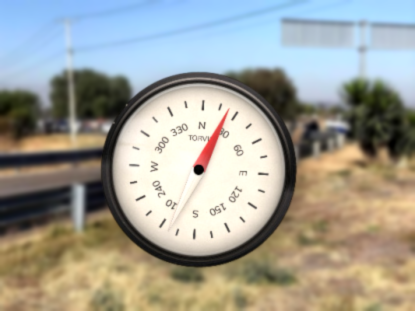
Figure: 22.5 °
